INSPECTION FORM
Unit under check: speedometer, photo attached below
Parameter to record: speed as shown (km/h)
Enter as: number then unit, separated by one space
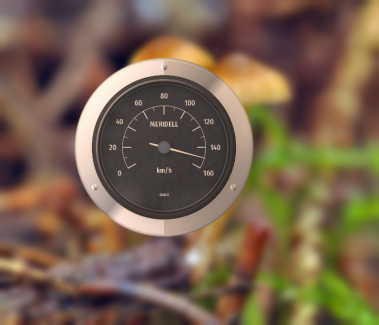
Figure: 150 km/h
